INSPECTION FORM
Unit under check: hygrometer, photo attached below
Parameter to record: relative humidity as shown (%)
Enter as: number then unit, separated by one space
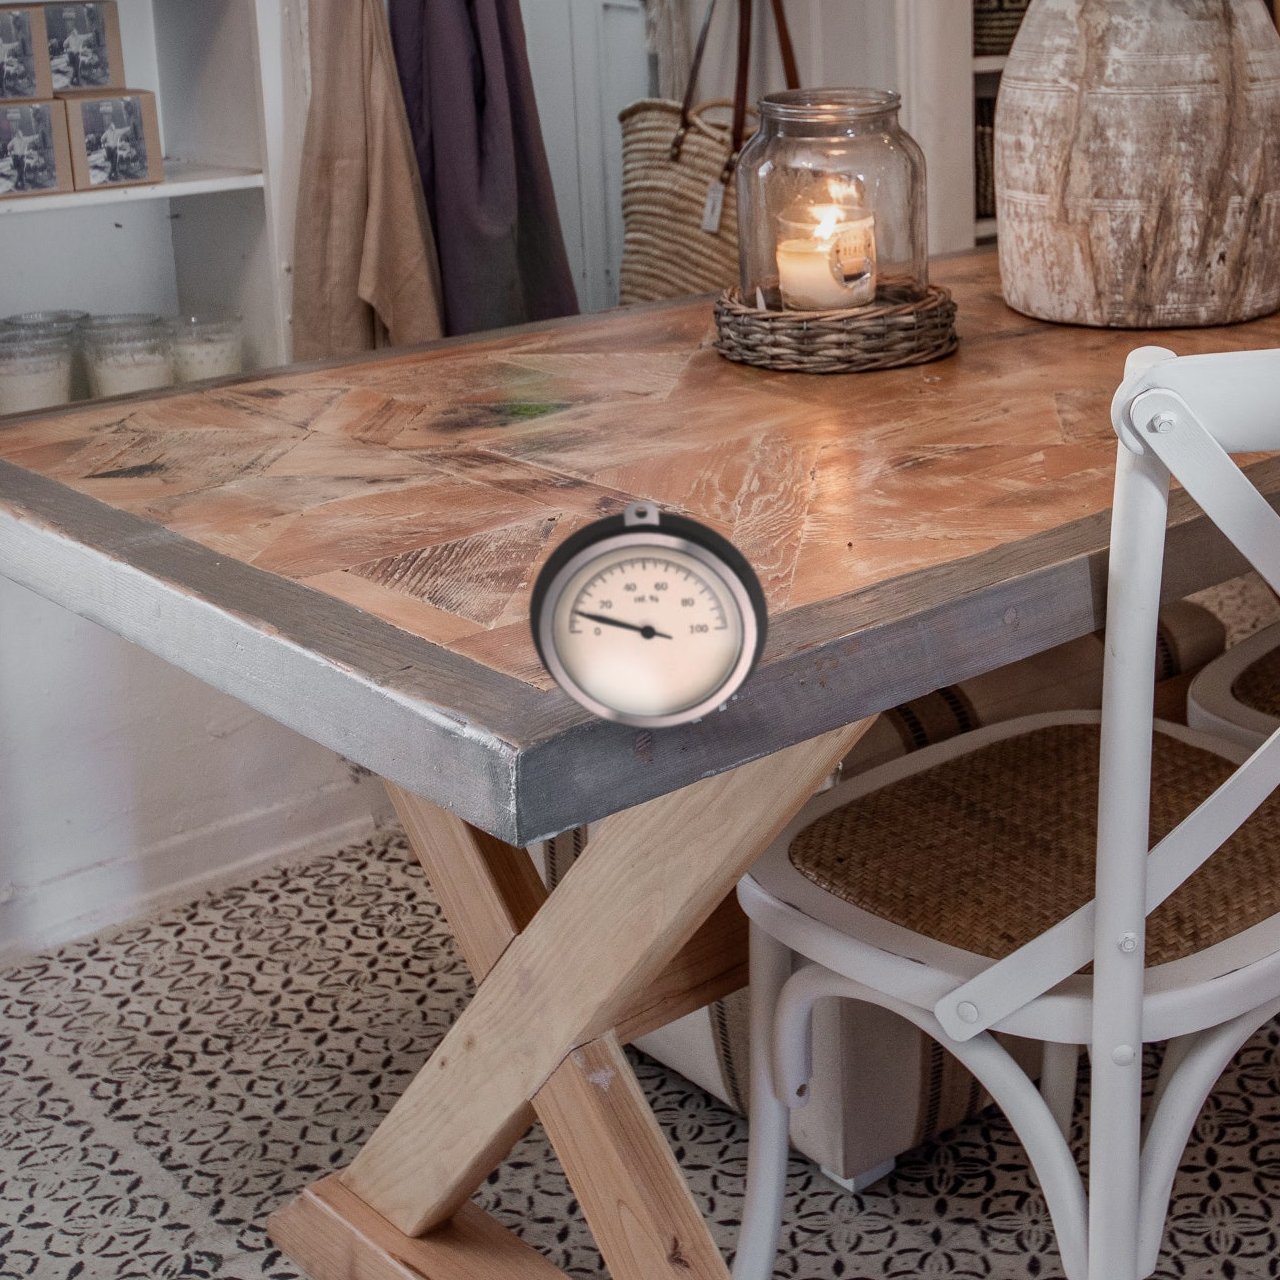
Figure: 10 %
